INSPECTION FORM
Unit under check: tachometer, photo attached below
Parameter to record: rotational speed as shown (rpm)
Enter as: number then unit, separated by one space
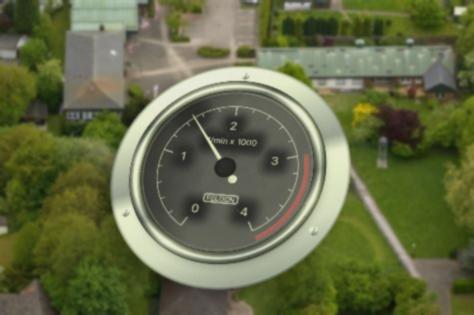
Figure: 1500 rpm
